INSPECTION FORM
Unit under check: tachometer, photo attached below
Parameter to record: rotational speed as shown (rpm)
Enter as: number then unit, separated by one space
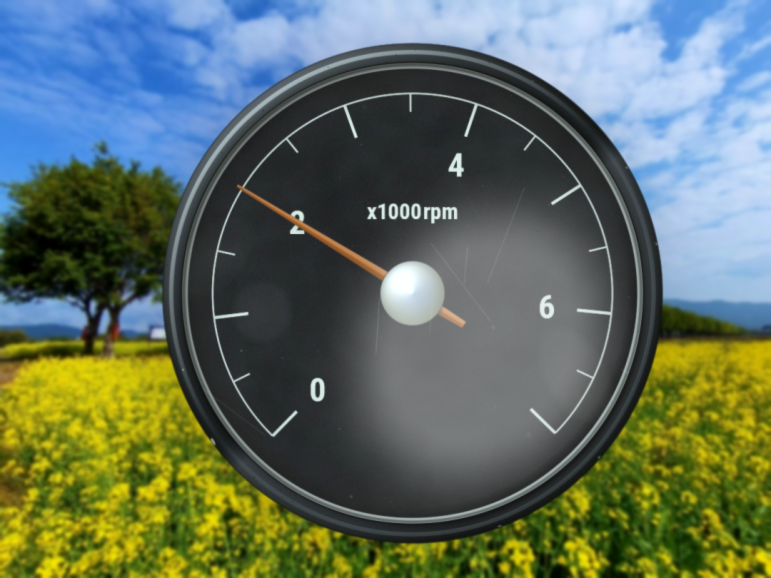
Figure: 2000 rpm
